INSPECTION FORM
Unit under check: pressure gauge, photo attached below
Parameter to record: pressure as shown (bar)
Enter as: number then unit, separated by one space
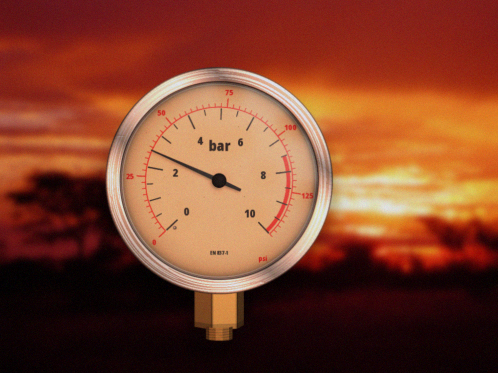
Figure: 2.5 bar
